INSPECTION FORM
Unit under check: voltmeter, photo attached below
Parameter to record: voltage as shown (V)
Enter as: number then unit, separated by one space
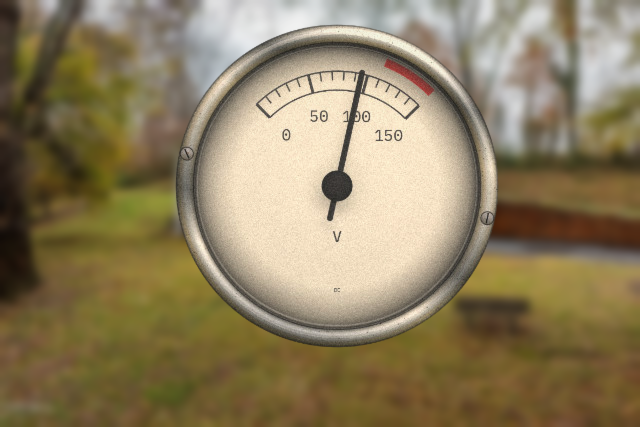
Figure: 95 V
